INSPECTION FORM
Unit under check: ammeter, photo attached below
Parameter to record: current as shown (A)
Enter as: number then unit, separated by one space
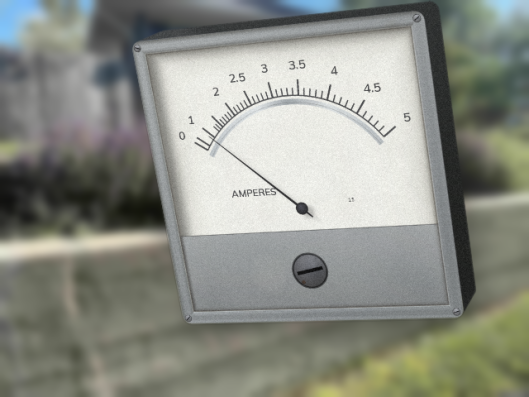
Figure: 1 A
